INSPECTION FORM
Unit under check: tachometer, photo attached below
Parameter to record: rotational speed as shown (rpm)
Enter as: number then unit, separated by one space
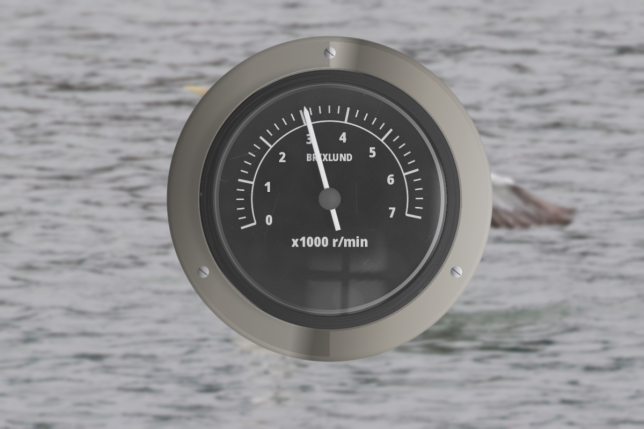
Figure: 3100 rpm
